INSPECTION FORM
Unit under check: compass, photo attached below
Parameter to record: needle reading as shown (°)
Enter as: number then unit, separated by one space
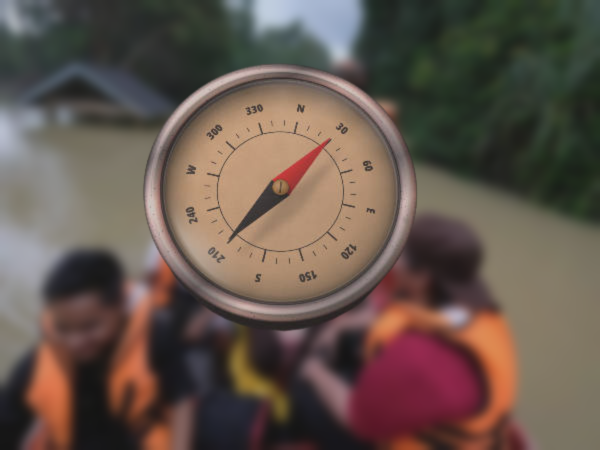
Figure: 30 °
